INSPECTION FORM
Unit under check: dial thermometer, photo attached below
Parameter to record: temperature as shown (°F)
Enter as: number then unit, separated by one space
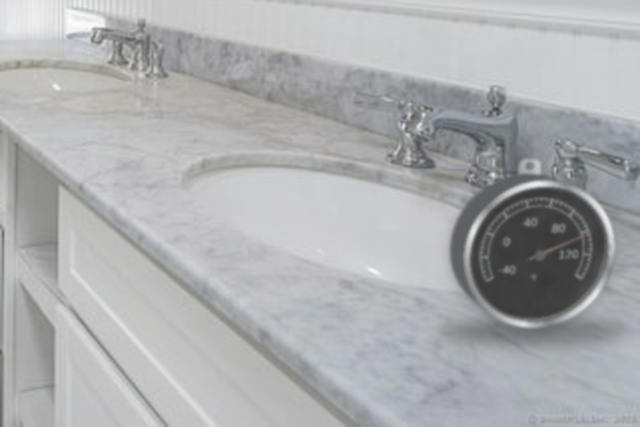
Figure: 100 °F
